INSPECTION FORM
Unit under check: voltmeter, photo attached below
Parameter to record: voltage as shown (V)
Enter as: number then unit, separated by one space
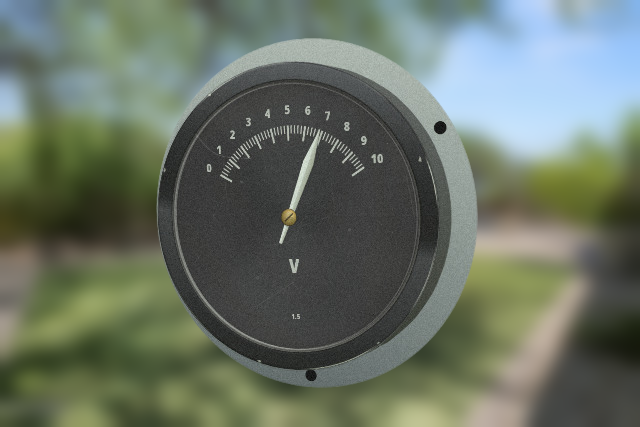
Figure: 7 V
